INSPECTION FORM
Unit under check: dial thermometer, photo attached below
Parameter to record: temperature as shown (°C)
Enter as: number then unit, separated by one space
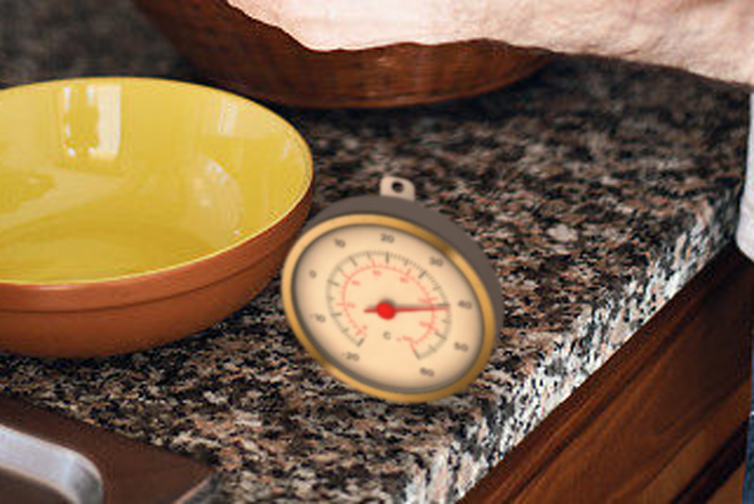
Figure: 40 °C
